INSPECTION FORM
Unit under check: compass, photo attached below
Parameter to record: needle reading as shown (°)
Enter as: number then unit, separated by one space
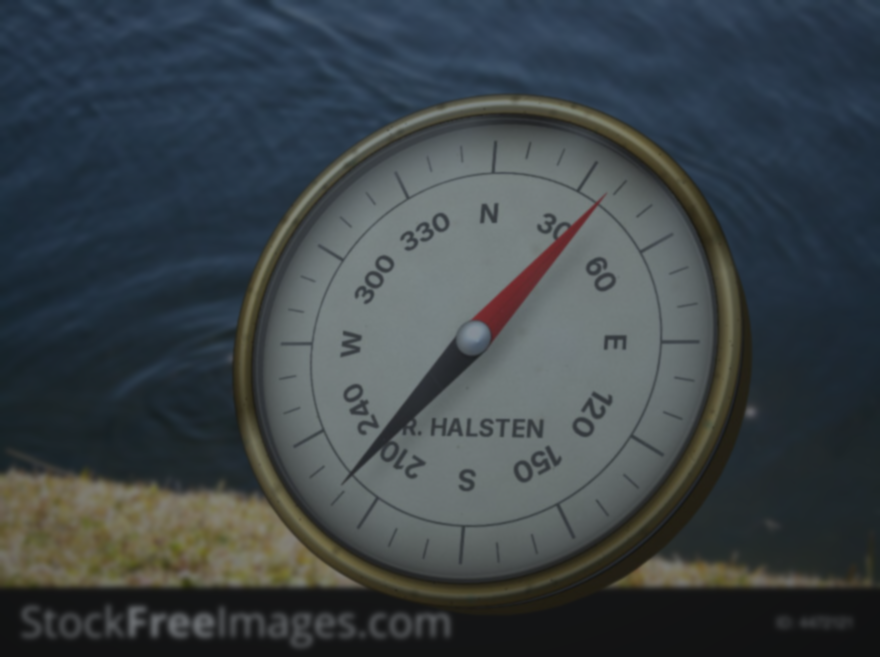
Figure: 40 °
